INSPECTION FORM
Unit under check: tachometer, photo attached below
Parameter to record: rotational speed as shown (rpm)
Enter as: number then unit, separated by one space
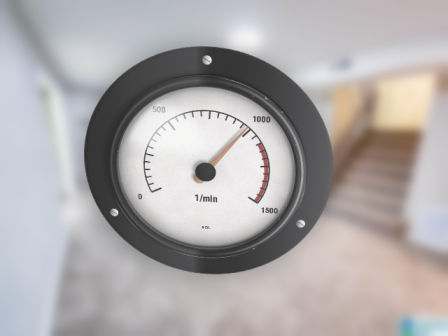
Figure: 975 rpm
